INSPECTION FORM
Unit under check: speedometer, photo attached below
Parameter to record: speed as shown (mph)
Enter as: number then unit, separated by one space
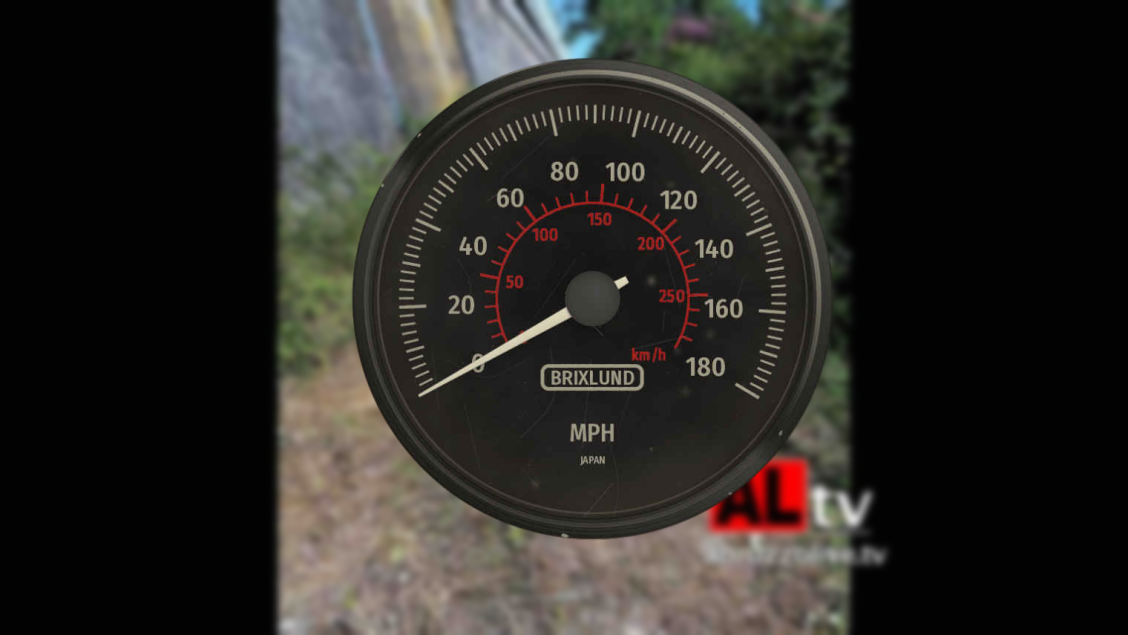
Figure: 0 mph
